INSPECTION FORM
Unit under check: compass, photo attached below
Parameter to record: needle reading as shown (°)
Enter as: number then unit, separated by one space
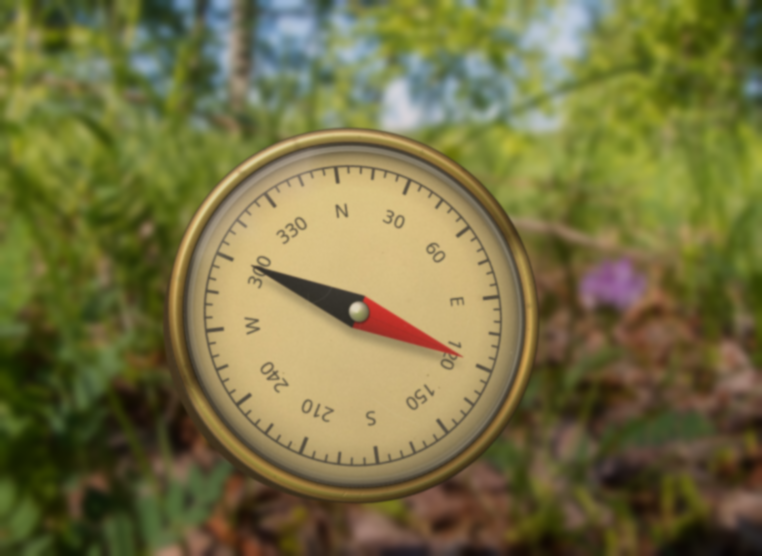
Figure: 120 °
